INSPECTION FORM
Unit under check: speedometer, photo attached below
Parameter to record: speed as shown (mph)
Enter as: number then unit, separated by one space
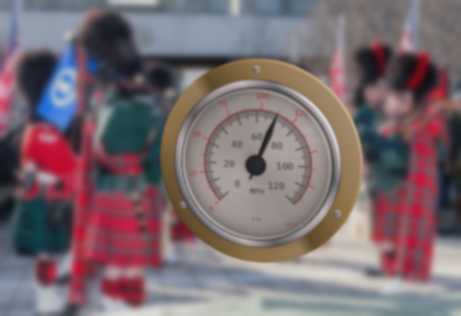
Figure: 70 mph
